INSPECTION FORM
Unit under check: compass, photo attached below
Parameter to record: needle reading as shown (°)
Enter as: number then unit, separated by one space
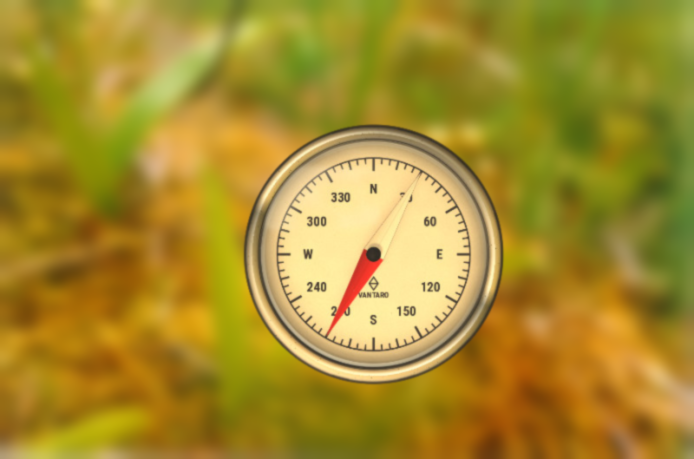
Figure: 210 °
